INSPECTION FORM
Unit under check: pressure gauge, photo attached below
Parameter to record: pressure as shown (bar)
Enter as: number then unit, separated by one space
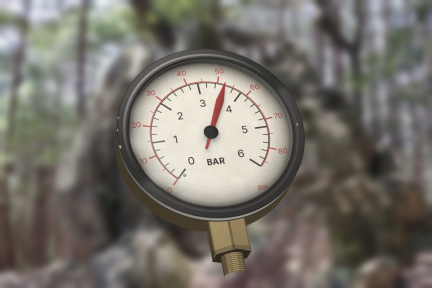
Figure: 3.6 bar
